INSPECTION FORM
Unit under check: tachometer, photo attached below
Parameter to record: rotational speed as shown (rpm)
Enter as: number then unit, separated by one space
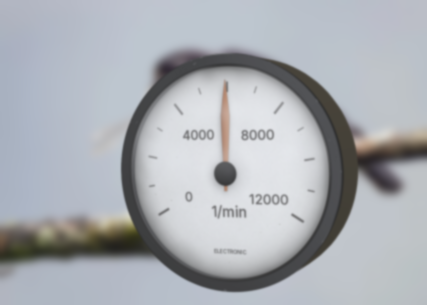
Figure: 6000 rpm
